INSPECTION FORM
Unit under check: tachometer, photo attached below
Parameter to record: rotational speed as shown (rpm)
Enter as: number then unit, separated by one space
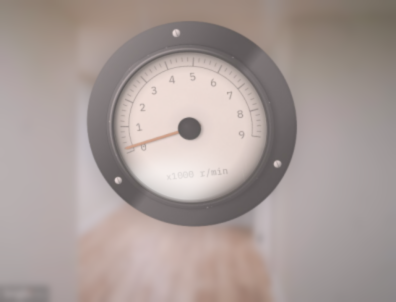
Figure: 200 rpm
